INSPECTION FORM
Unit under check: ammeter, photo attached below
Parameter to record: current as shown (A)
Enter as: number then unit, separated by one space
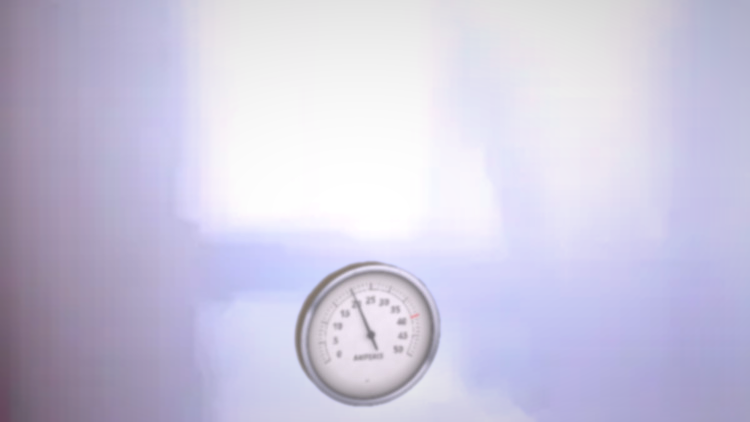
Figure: 20 A
